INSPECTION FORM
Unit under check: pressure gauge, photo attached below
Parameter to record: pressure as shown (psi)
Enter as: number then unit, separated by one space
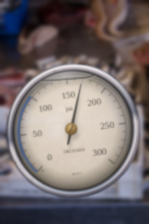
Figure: 170 psi
